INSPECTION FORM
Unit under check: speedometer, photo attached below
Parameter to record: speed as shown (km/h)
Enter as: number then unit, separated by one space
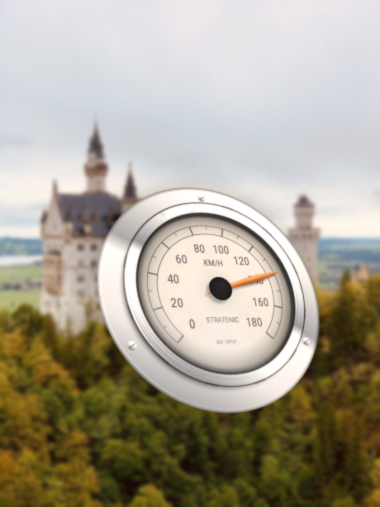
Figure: 140 km/h
